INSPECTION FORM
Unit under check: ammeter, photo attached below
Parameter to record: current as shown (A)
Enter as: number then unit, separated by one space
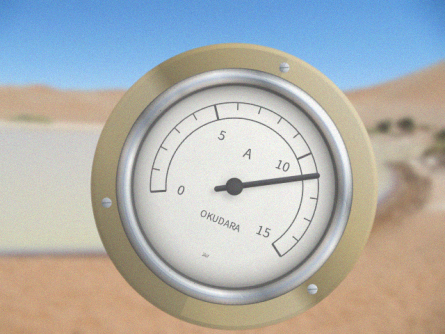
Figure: 11 A
